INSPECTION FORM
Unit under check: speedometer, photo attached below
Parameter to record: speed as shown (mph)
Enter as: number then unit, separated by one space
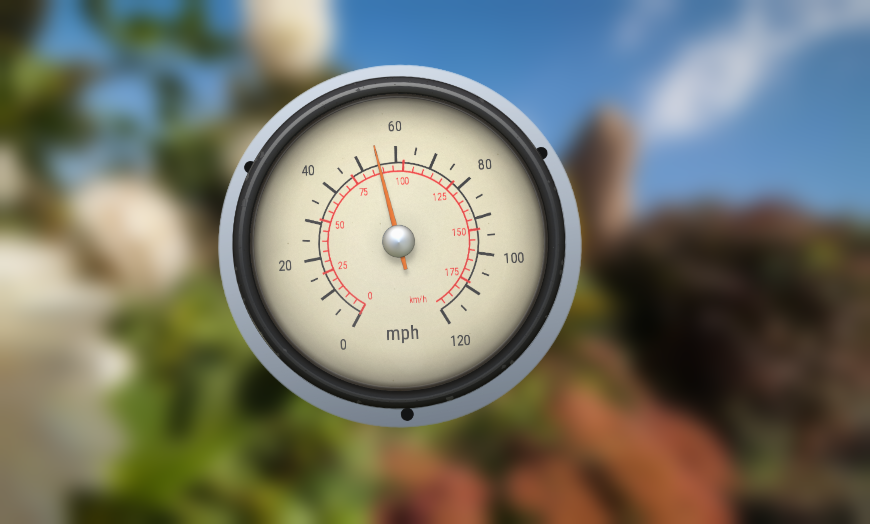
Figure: 55 mph
